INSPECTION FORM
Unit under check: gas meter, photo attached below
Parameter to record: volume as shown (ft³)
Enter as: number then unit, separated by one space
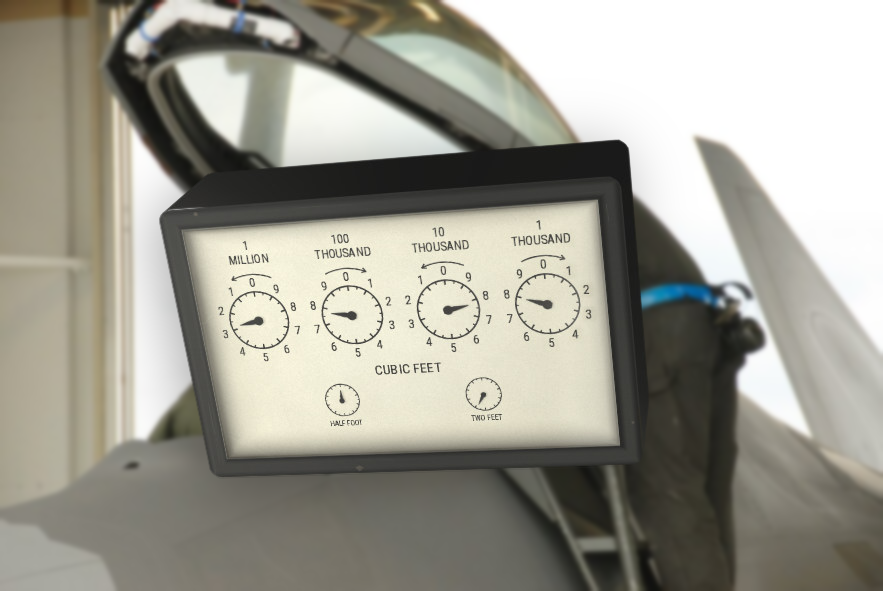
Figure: 277800 ft³
